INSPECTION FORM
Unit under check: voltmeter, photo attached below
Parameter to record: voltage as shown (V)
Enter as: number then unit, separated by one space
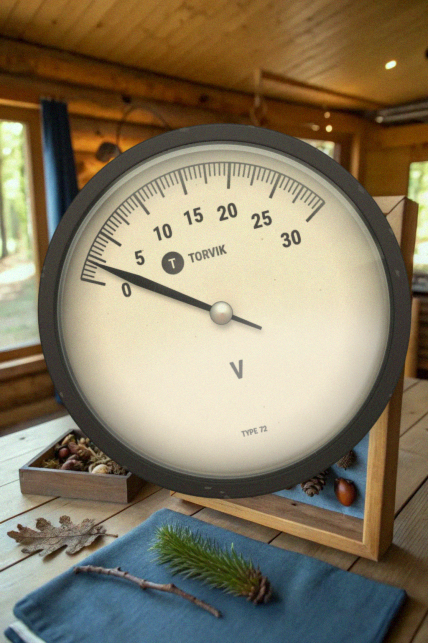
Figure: 2 V
